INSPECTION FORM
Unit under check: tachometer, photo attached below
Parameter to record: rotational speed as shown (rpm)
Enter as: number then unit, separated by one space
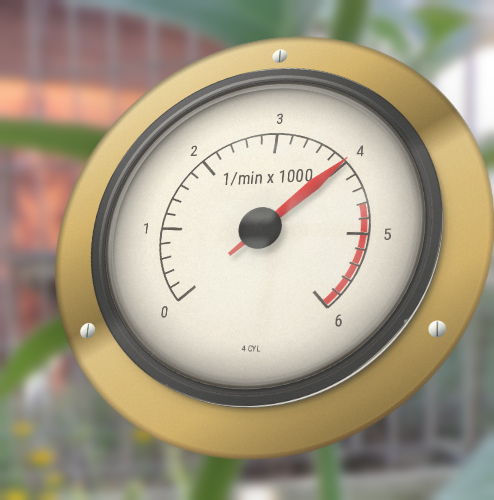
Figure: 4000 rpm
